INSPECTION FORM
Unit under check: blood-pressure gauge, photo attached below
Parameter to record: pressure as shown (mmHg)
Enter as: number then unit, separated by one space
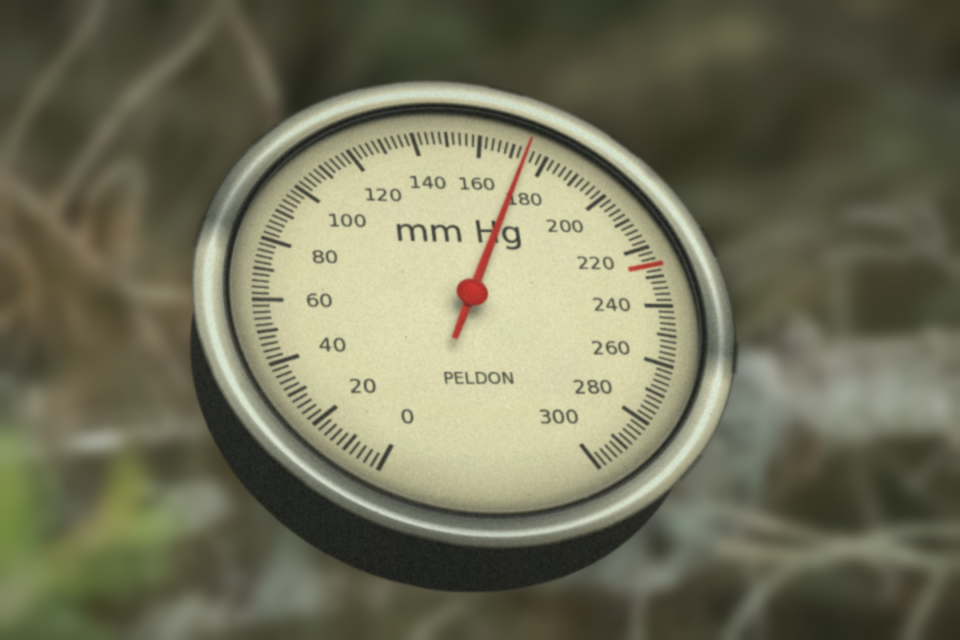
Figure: 174 mmHg
